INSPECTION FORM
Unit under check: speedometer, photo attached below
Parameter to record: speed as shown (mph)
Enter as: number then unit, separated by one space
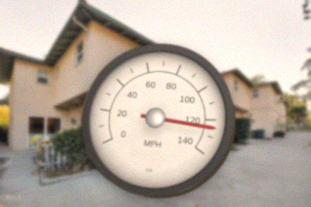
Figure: 125 mph
